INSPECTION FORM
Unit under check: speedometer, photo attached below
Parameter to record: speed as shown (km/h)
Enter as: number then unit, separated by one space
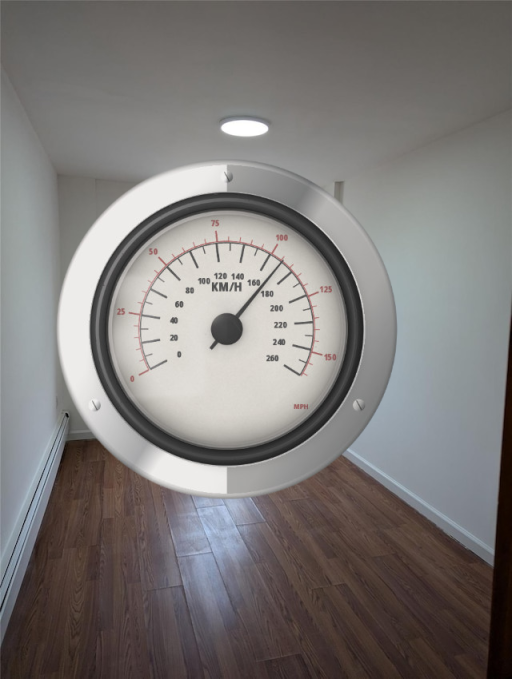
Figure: 170 km/h
